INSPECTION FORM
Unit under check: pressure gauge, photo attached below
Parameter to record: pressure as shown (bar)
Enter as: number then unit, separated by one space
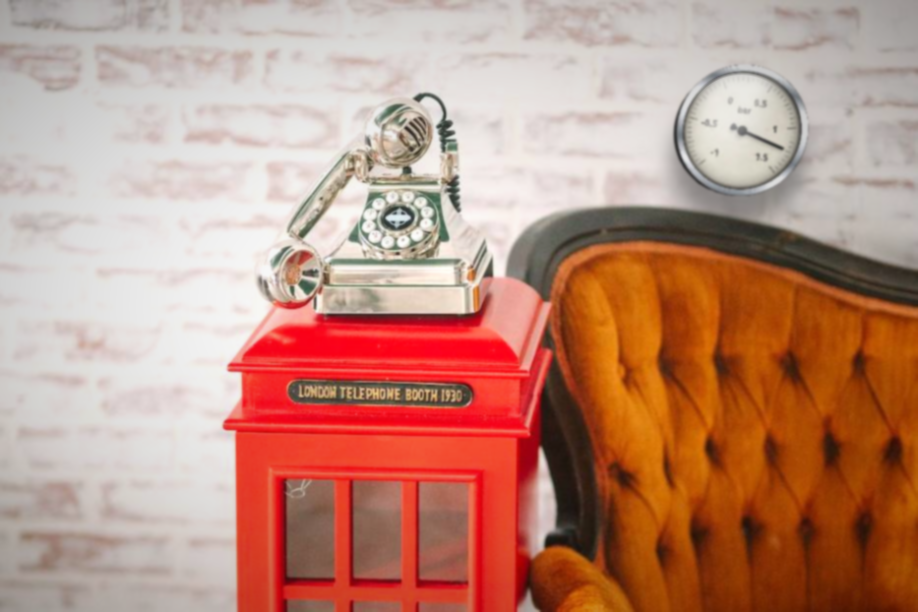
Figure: 1.25 bar
